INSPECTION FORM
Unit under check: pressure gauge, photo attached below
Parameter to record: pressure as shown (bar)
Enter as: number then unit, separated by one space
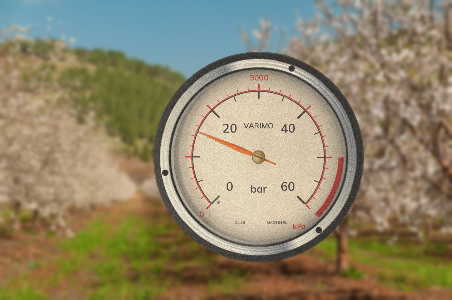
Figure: 15 bar
